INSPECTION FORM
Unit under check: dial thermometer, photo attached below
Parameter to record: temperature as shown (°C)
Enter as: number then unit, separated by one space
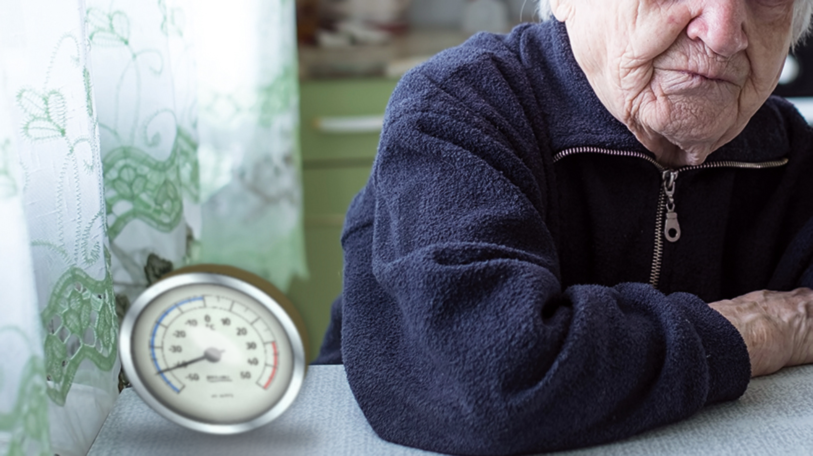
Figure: -40 °C
